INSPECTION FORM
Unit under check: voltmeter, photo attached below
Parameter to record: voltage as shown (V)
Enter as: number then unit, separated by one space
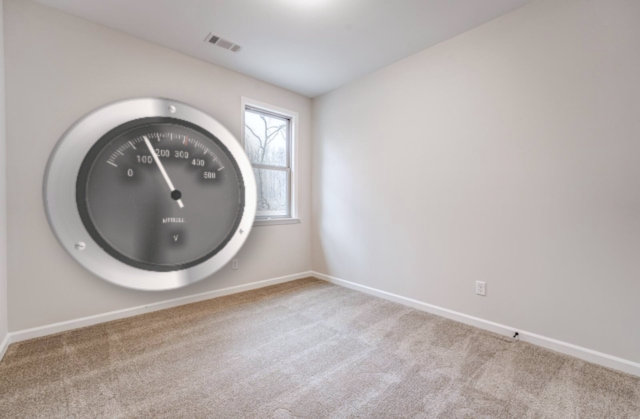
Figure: 150 V
